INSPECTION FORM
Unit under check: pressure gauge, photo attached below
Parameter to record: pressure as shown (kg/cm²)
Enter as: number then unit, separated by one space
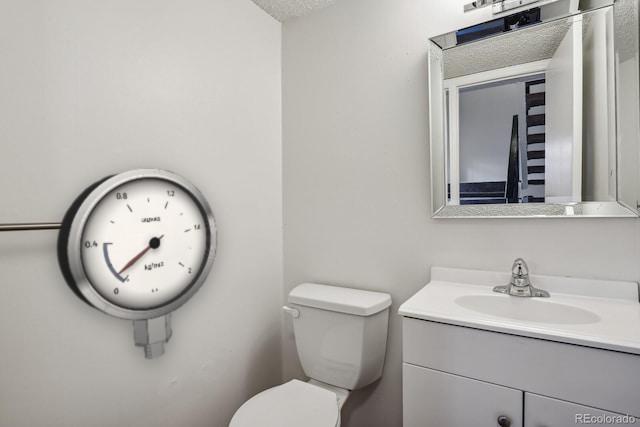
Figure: 0.1 kg/cm²
